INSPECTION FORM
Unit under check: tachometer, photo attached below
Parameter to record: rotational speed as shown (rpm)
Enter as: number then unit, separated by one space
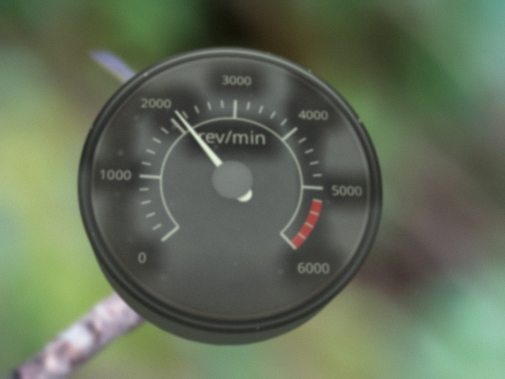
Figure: 2100 rpm
